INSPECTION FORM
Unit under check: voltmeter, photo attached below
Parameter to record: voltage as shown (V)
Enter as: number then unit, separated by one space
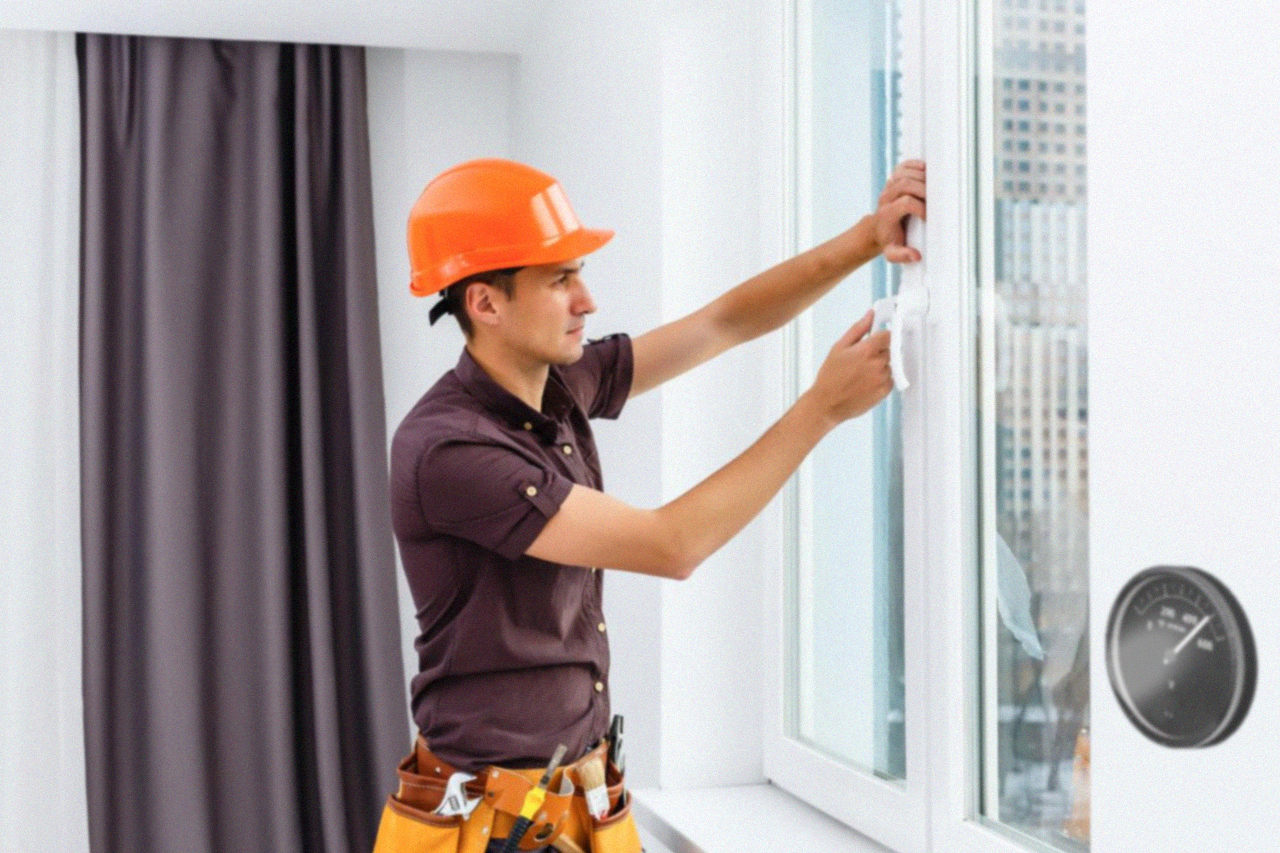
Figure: 500 V
